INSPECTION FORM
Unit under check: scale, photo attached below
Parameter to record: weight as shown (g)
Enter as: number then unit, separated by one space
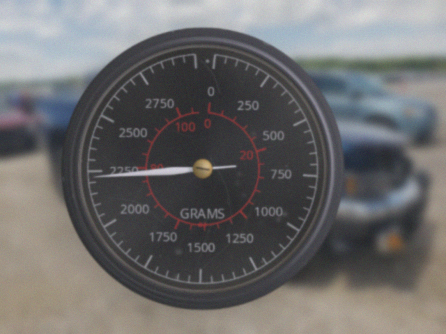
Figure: 2225 g
